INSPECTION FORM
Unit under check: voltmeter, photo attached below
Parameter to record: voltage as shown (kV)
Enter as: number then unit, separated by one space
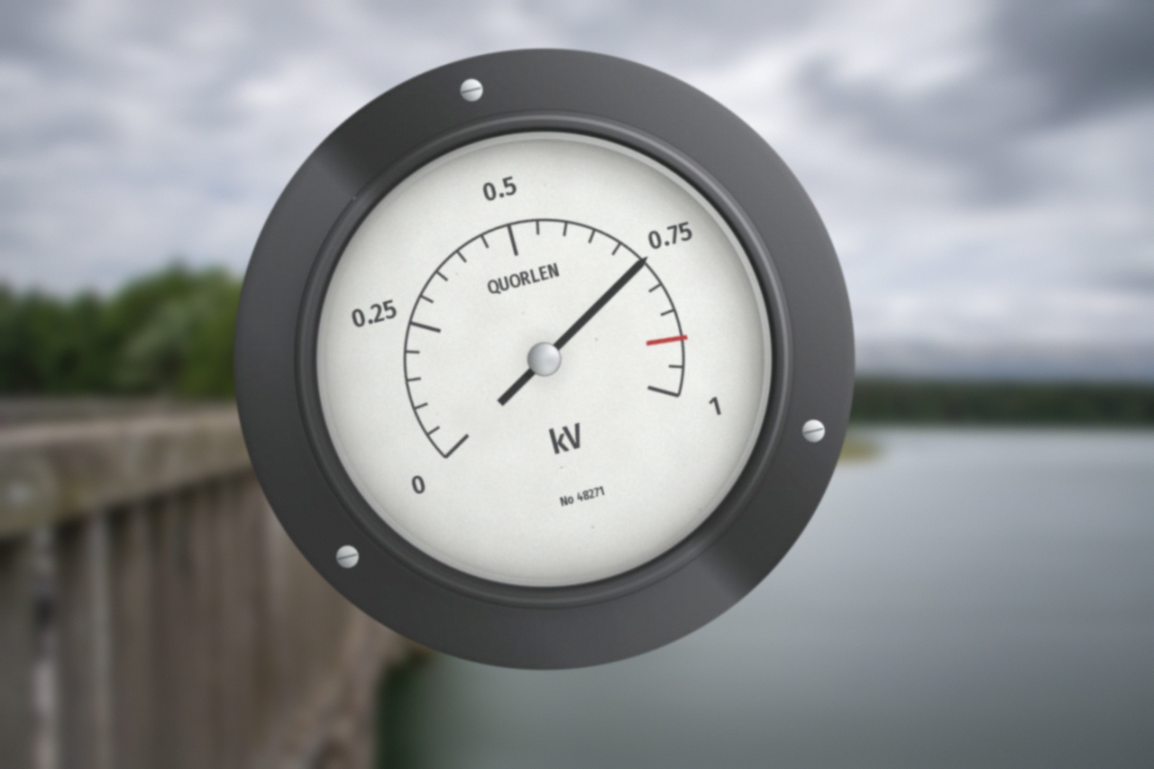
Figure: 0.75 kV
